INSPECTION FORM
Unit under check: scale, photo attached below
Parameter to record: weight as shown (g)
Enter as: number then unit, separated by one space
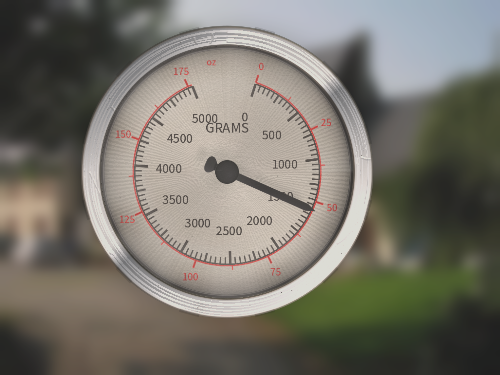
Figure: 1500 g
